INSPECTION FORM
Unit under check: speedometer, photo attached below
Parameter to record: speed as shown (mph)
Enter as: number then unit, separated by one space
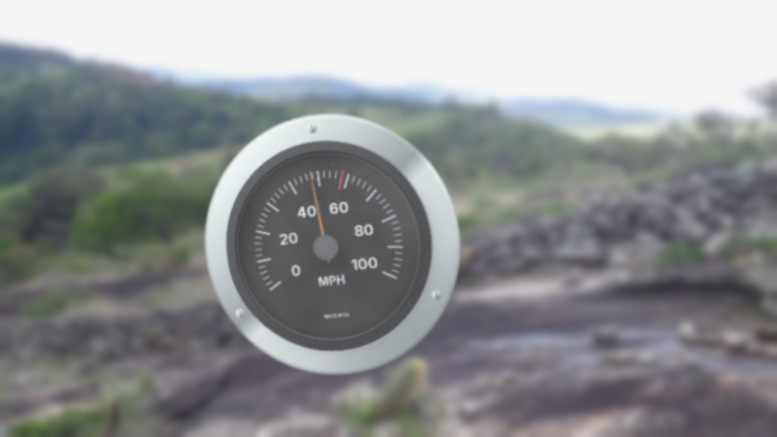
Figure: 48 mph
